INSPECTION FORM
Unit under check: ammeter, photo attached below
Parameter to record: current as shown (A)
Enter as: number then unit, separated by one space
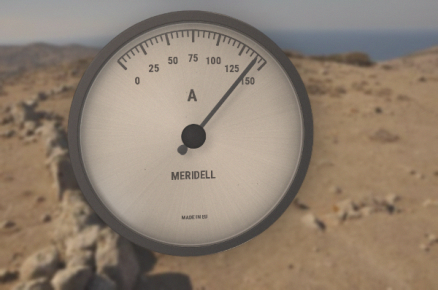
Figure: 140 A
